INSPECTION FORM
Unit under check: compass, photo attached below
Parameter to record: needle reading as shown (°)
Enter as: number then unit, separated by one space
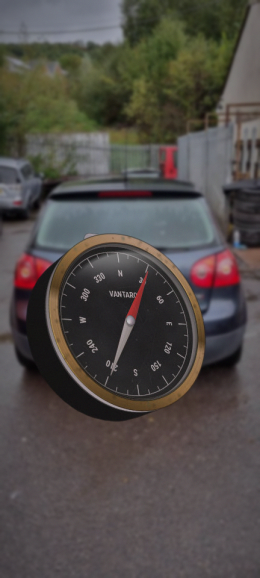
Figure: 30 °
